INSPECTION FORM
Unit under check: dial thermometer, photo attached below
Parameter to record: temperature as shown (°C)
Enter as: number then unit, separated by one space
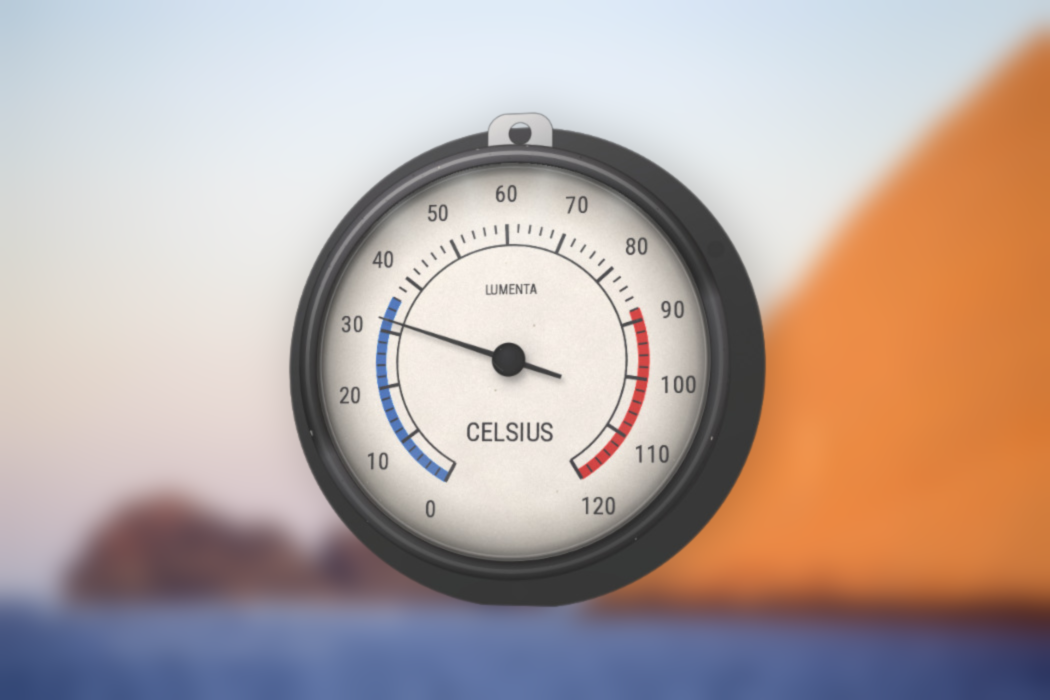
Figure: 32 °C
